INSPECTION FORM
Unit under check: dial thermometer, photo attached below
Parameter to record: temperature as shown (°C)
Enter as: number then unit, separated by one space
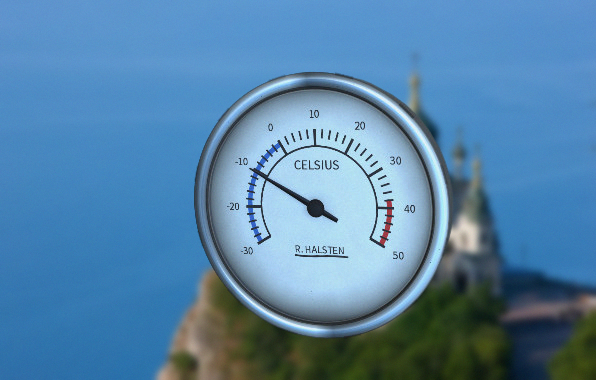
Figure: -10 °C
